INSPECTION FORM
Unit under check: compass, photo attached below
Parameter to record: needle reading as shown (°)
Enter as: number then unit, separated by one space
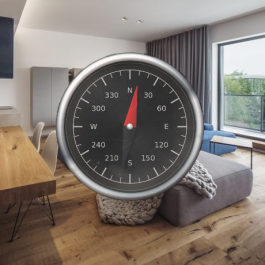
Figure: 10 °
